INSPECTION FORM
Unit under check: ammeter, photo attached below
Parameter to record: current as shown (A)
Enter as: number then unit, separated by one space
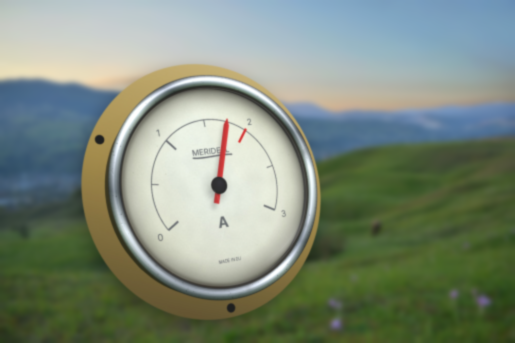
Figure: 1.75 A
